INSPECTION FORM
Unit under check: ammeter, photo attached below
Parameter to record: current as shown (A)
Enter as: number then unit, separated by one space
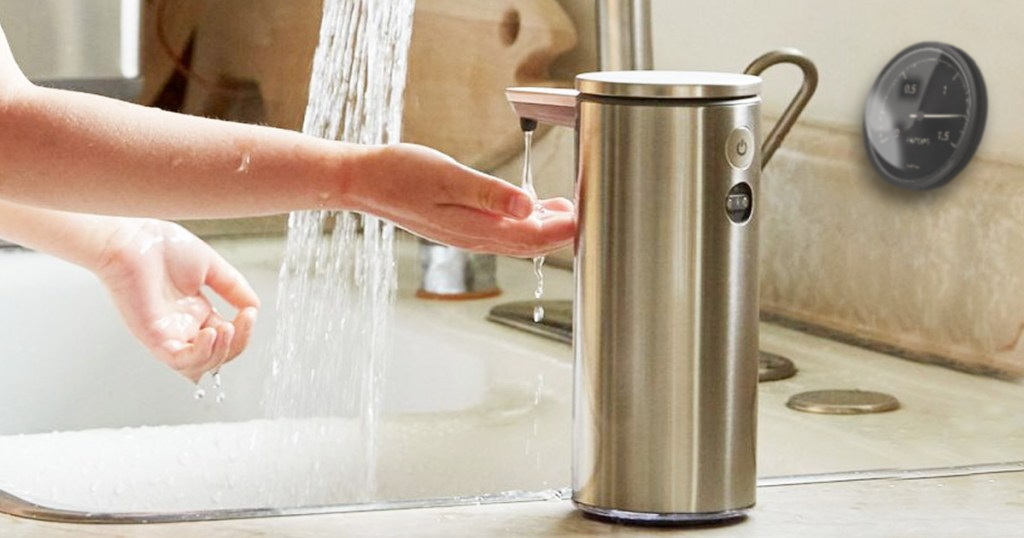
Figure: 1.3 A
